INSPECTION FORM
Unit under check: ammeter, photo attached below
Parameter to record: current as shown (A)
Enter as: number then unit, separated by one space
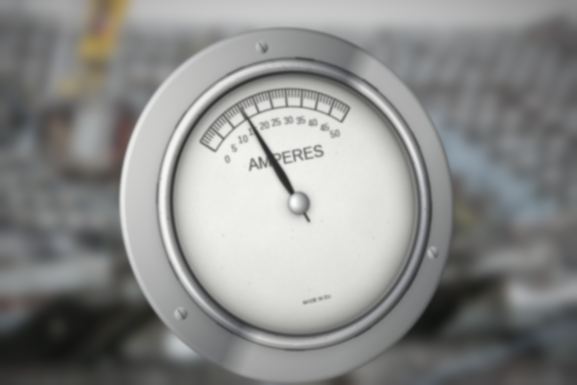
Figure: 15 A
